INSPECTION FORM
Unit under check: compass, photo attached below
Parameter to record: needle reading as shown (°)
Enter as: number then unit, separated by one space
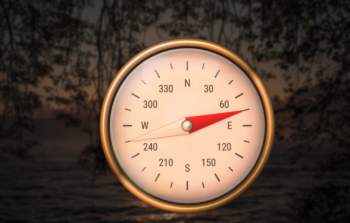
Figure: 75 °
